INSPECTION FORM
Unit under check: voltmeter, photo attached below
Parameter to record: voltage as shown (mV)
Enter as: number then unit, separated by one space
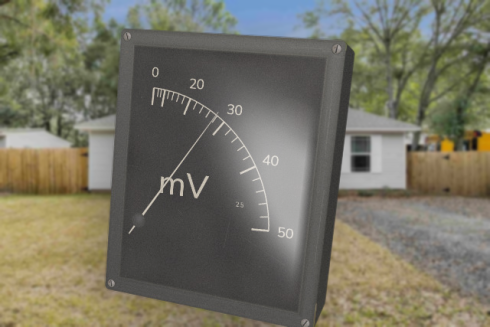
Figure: 28 mV
